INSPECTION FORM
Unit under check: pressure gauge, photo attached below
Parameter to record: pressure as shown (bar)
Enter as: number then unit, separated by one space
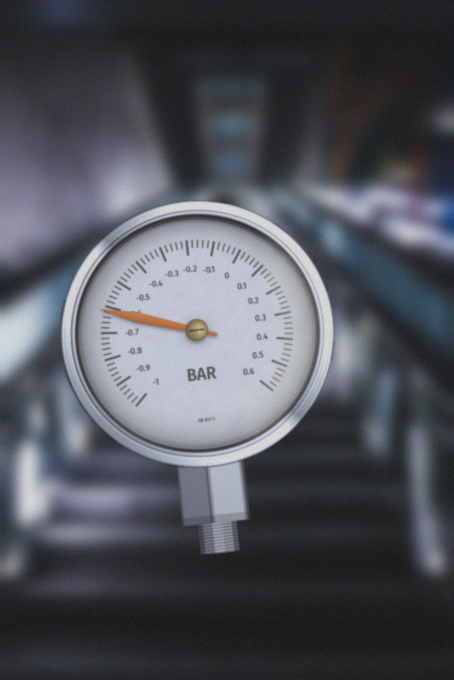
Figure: -0.62 bar
